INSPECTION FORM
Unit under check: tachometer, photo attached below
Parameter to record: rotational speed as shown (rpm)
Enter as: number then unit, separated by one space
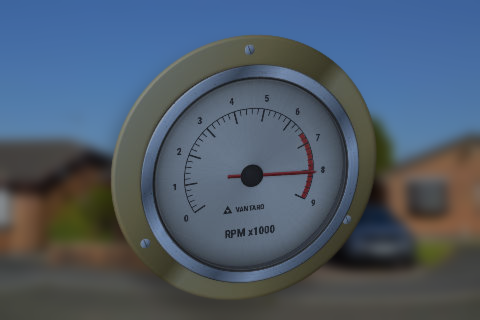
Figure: 8000 rpm
